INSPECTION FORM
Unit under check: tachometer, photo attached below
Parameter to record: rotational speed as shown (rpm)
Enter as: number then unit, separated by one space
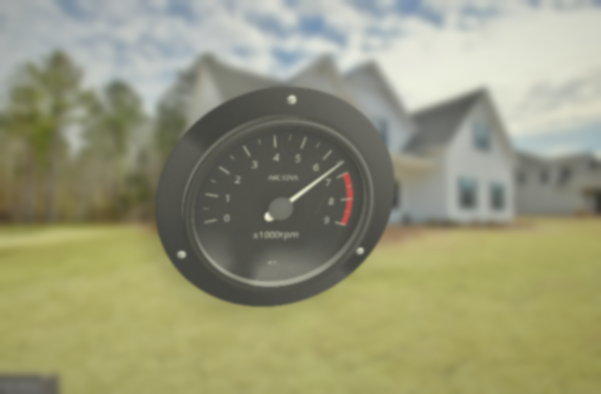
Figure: 6500 rpm
